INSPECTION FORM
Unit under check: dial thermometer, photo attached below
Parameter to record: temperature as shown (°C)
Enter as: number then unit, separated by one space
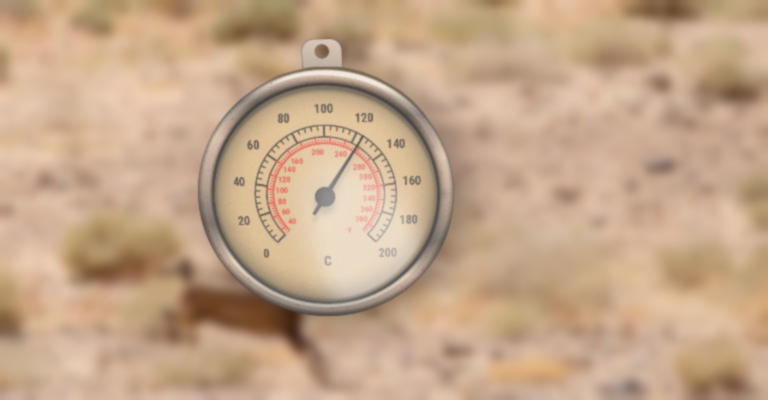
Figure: 124 °C
